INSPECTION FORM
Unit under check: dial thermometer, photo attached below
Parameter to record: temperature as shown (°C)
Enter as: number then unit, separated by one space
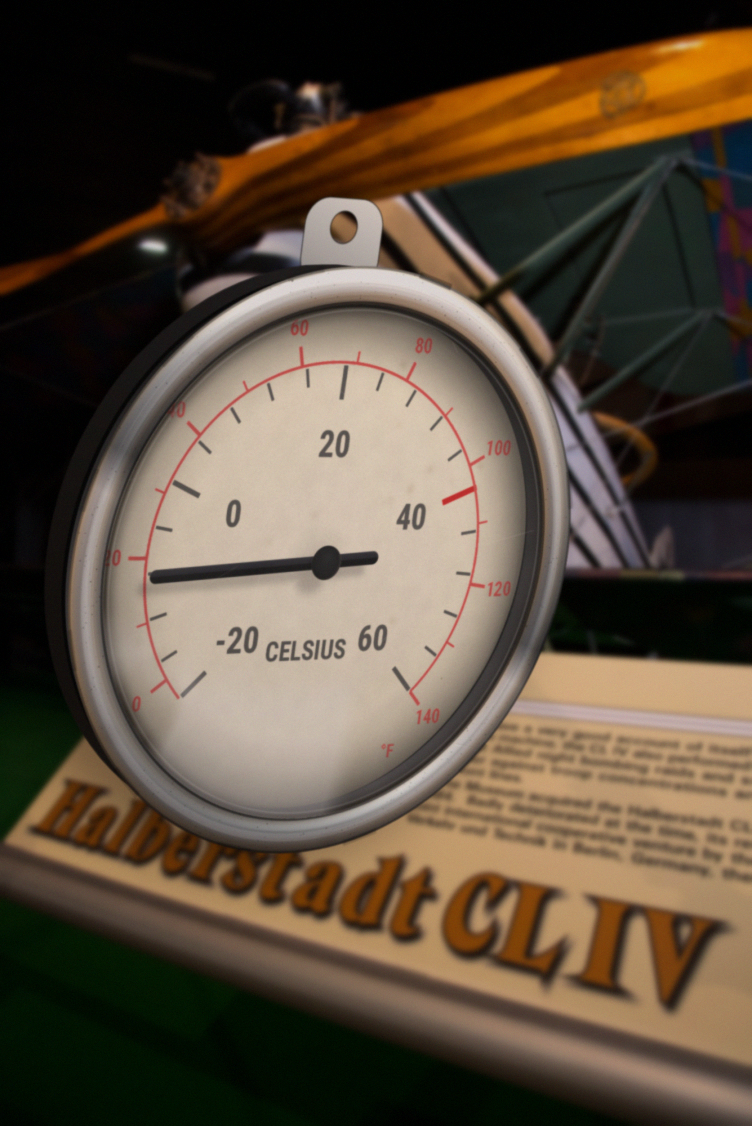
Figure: -8 °C
